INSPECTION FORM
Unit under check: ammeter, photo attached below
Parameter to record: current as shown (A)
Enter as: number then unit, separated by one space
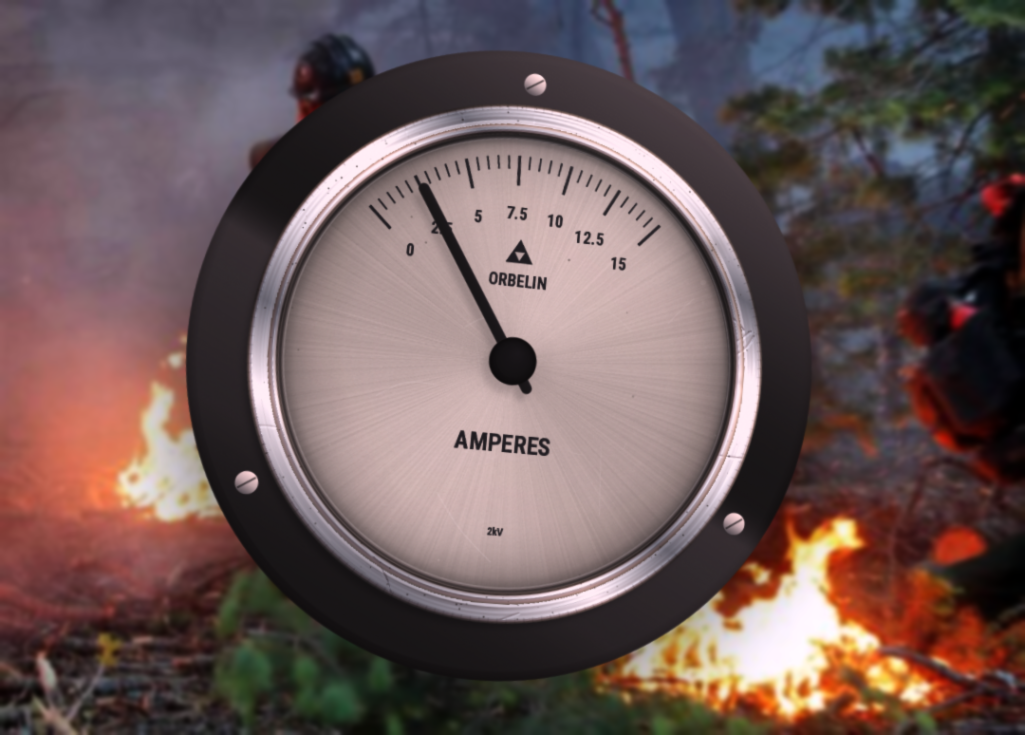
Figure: 2.5 A
